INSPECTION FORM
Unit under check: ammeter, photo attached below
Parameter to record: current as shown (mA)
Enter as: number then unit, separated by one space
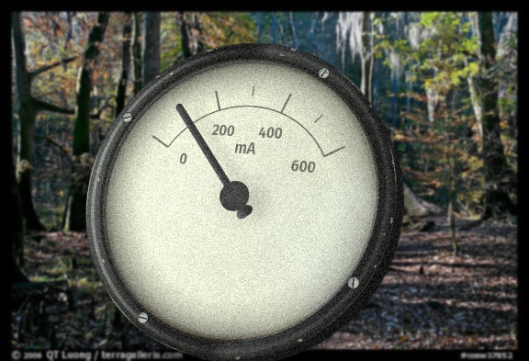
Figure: 100 mA
